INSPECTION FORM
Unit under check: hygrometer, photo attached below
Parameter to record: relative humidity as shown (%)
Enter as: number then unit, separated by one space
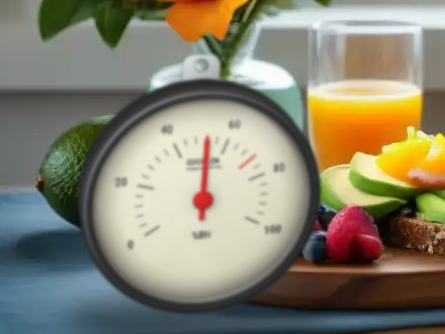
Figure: 52 %
